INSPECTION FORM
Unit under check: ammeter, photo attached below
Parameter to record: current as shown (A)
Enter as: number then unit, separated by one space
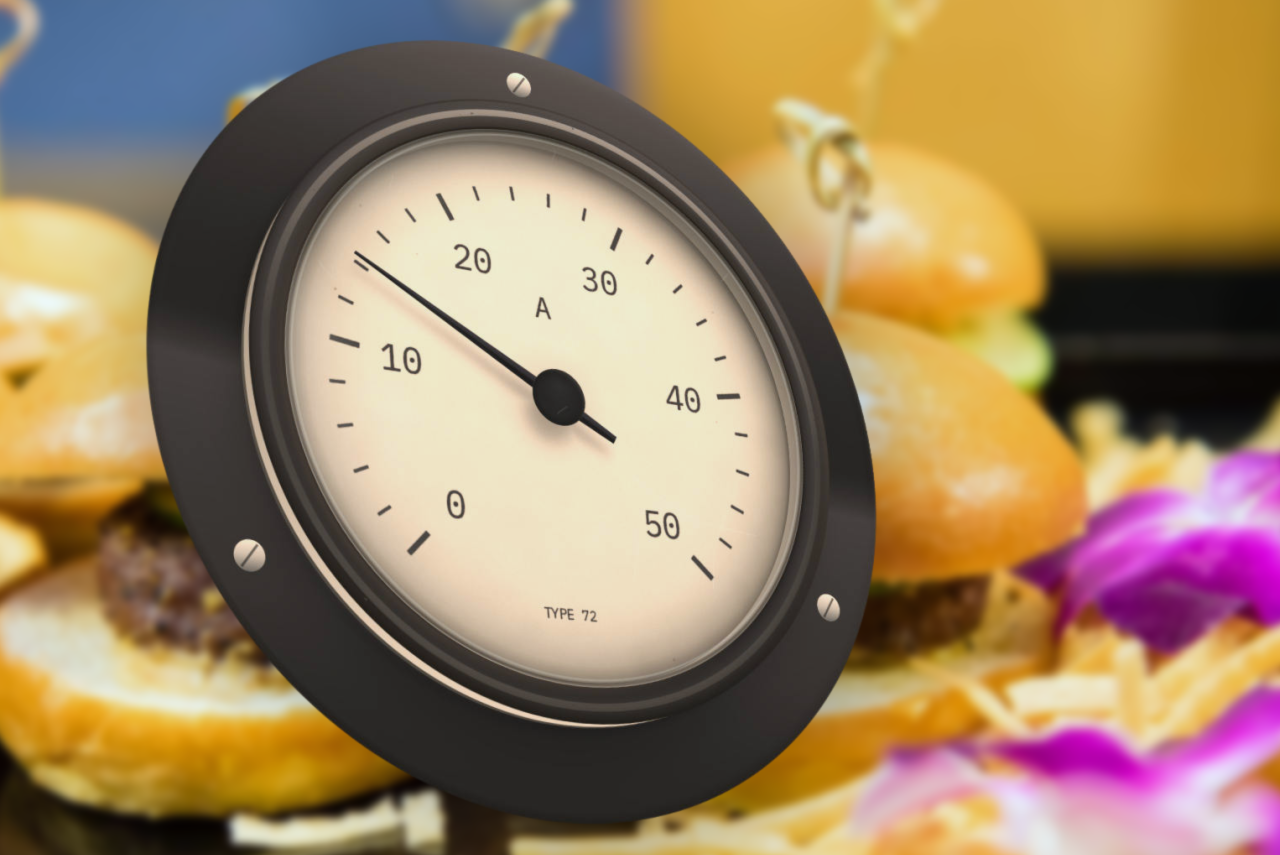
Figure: 14 A
